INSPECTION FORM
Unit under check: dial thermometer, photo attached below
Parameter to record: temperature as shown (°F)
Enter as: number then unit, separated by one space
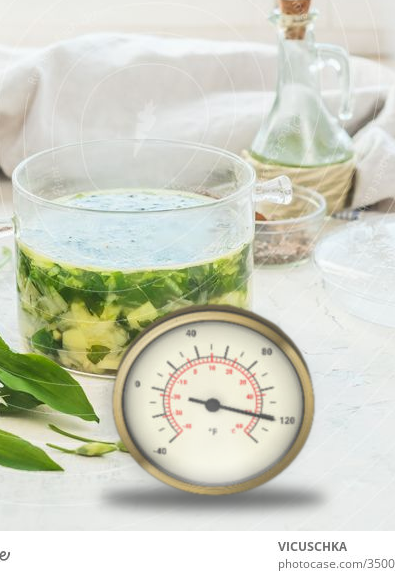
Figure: 120 °F
